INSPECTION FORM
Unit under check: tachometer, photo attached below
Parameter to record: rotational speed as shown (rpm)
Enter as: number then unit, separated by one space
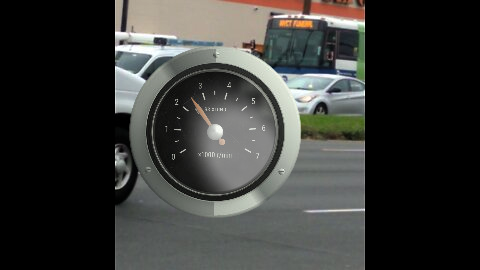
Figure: 2500 rpm
